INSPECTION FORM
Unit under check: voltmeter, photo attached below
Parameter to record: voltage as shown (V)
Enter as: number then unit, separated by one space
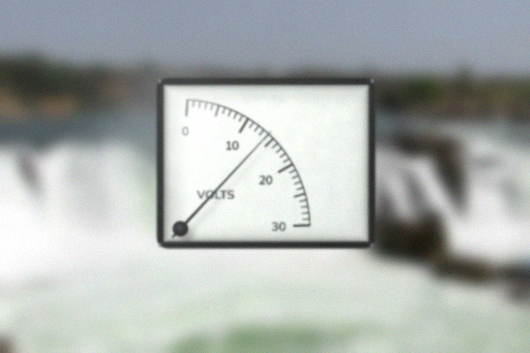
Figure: 14 V
